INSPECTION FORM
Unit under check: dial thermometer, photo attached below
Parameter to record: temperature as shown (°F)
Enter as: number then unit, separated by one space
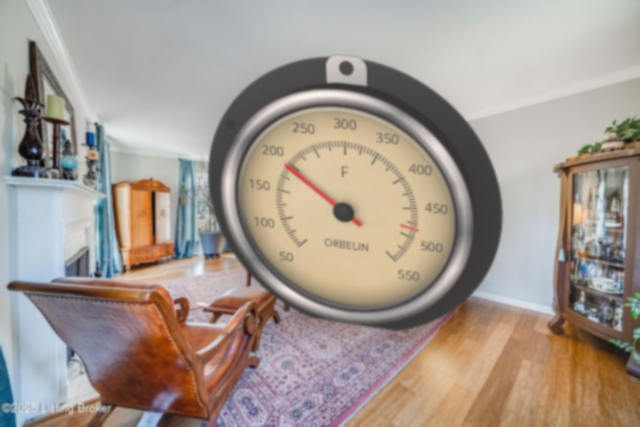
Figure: 200 °F
